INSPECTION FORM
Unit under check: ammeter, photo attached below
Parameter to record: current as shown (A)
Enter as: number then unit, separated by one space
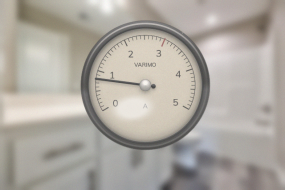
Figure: 0.8 A
